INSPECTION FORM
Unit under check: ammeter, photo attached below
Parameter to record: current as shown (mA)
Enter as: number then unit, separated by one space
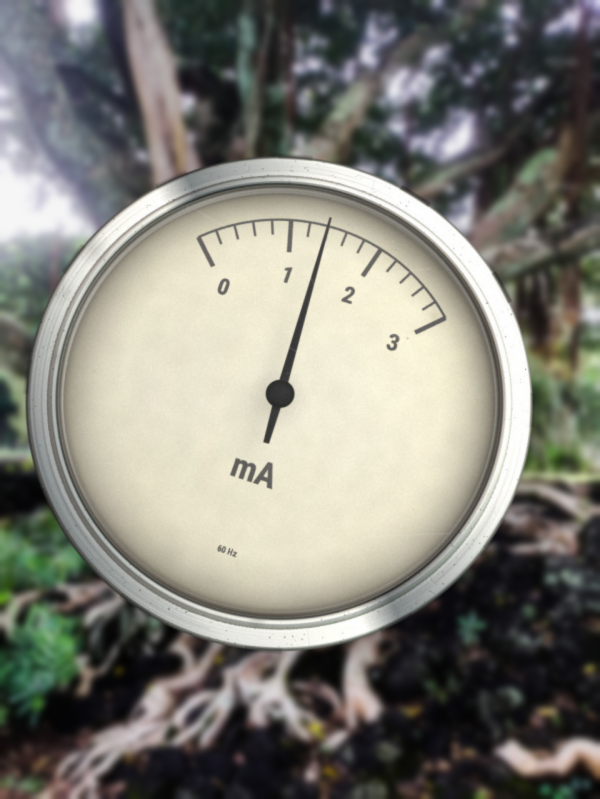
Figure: 1.4 mA
